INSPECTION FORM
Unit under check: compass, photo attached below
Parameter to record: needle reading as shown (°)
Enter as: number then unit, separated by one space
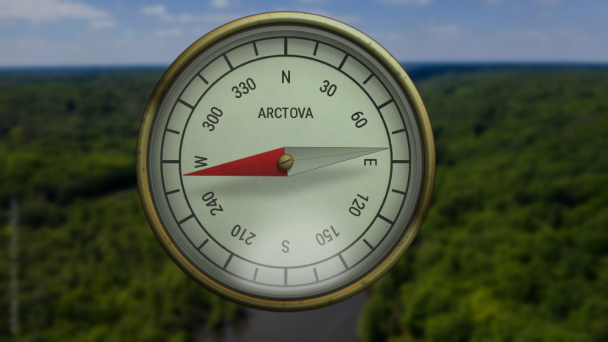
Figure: 262.5 °
